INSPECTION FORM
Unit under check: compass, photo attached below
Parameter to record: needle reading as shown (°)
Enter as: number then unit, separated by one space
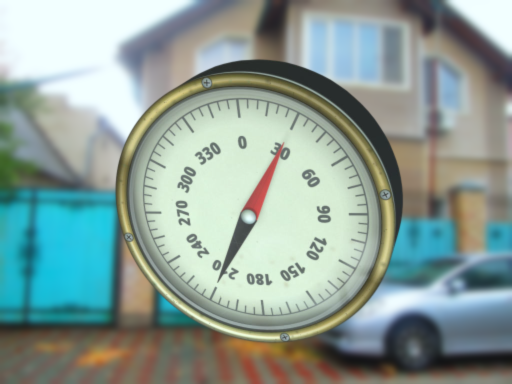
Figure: 30 °
